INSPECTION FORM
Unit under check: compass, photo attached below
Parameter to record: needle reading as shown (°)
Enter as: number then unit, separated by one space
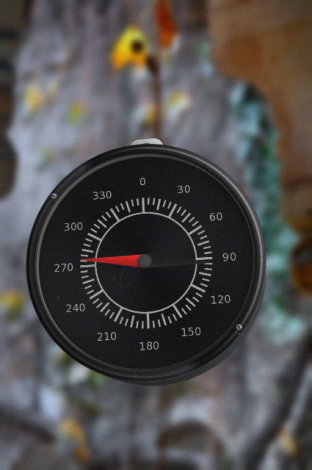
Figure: 275 °
